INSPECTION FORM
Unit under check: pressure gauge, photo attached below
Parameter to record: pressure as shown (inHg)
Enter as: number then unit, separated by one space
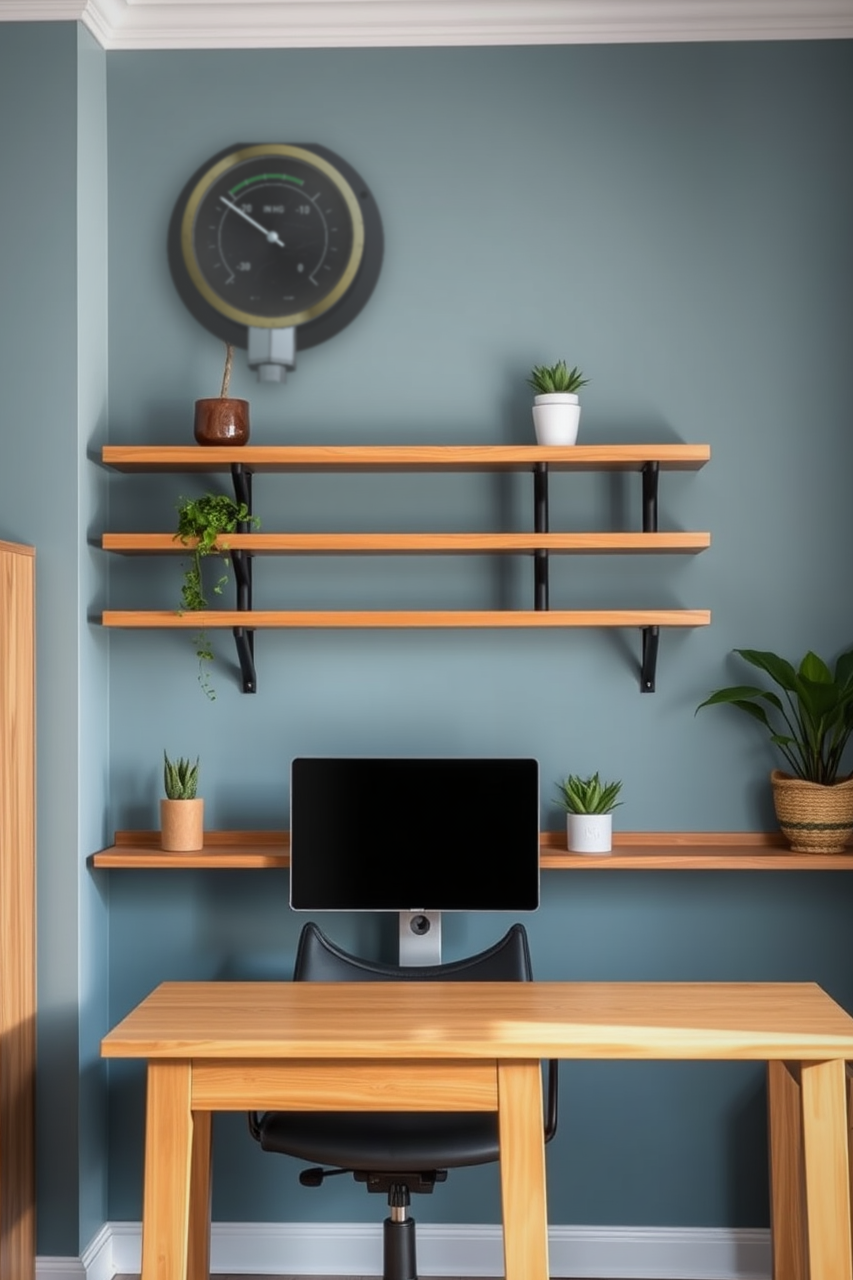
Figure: -21 inHg
